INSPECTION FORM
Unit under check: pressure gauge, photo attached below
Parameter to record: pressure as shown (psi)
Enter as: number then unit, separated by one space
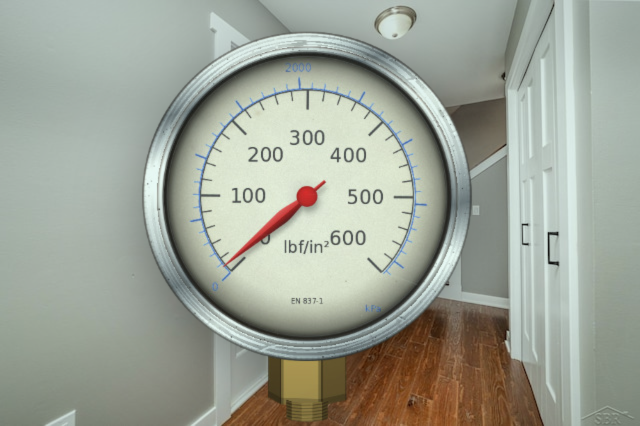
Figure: 10 psi
